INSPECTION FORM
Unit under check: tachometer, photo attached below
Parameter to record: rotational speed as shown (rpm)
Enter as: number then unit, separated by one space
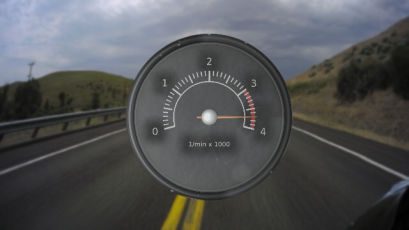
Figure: 3700 rpm
